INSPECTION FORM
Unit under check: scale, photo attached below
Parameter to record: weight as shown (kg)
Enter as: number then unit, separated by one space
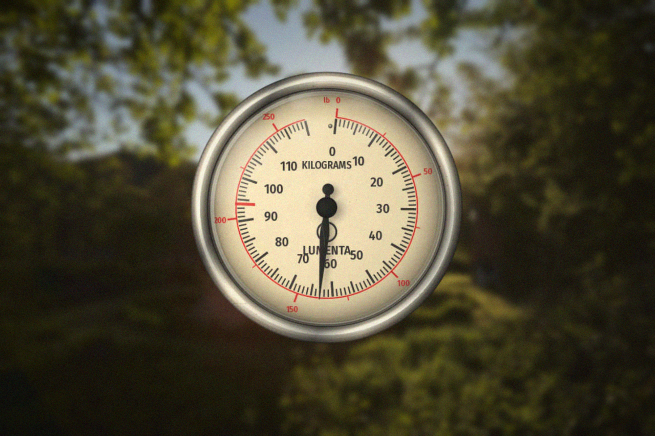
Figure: 63 kg
